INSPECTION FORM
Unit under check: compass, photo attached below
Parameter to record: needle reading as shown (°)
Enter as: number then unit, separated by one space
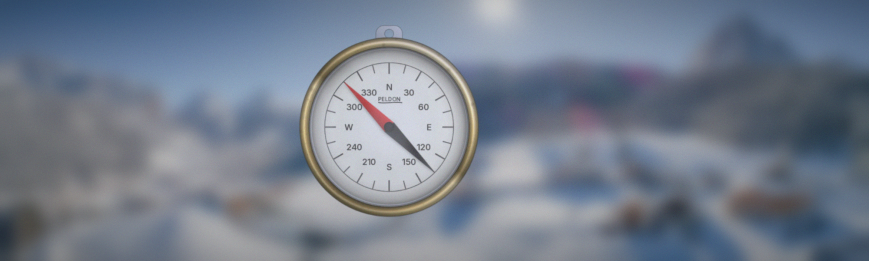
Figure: 315 °
